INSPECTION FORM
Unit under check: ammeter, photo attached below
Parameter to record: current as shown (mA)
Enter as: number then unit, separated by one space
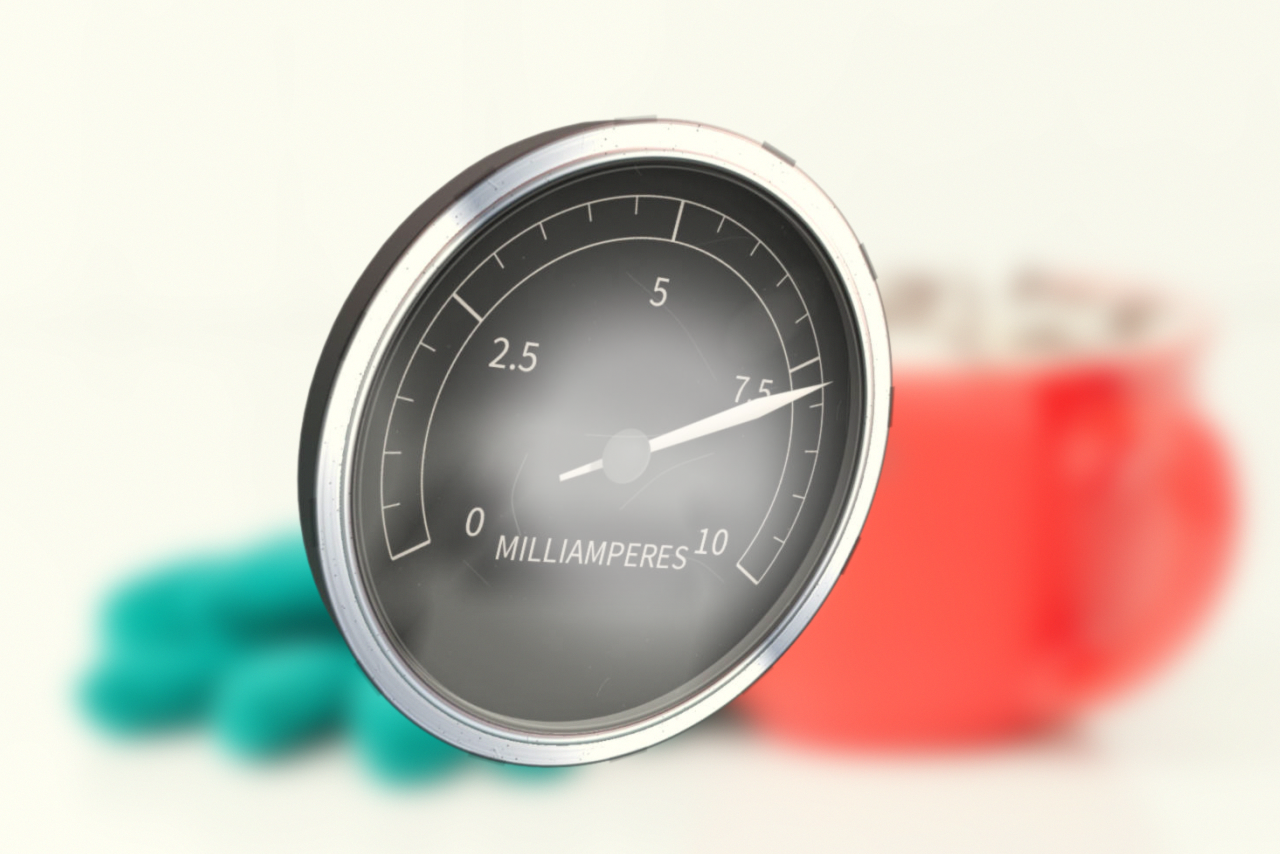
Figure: 7.75 mA
